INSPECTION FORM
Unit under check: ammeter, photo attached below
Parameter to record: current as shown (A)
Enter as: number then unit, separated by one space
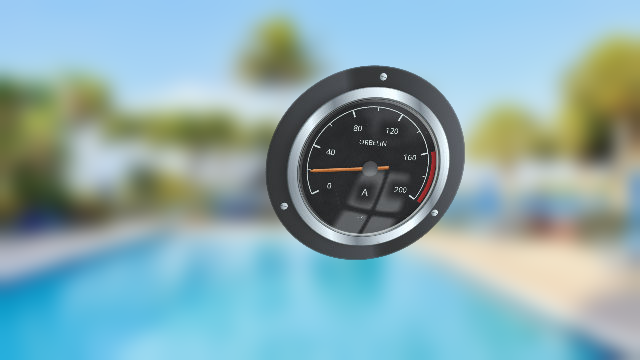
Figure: 20 A
